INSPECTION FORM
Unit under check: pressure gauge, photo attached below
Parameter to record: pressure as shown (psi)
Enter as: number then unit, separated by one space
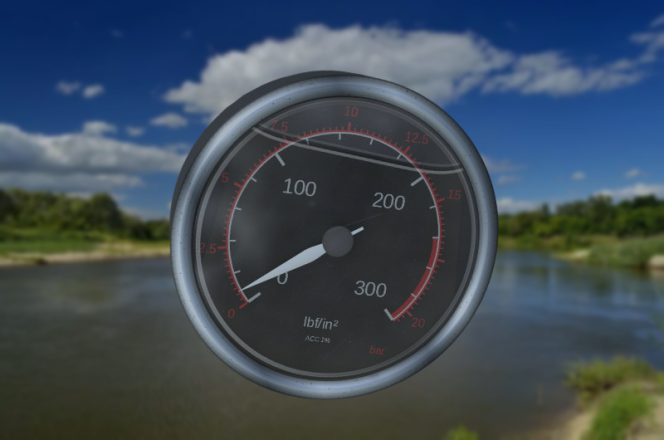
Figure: 10 psi
